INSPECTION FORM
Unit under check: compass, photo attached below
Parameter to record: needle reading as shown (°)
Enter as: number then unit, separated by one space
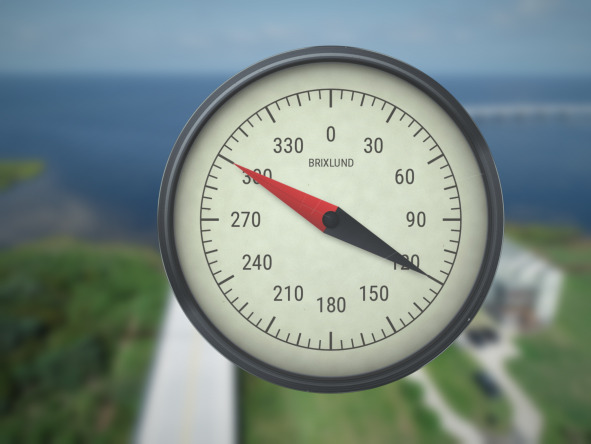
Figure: 300 °
